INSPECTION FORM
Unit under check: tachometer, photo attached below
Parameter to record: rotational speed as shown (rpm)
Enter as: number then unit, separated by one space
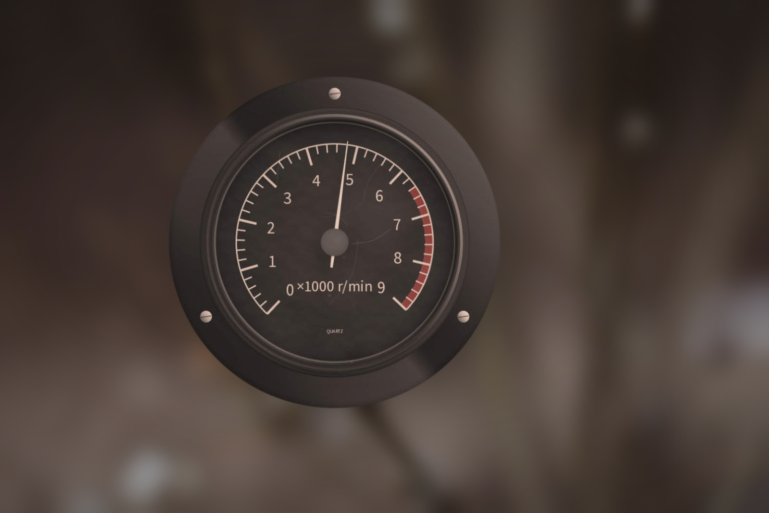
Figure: 4800 rpm
